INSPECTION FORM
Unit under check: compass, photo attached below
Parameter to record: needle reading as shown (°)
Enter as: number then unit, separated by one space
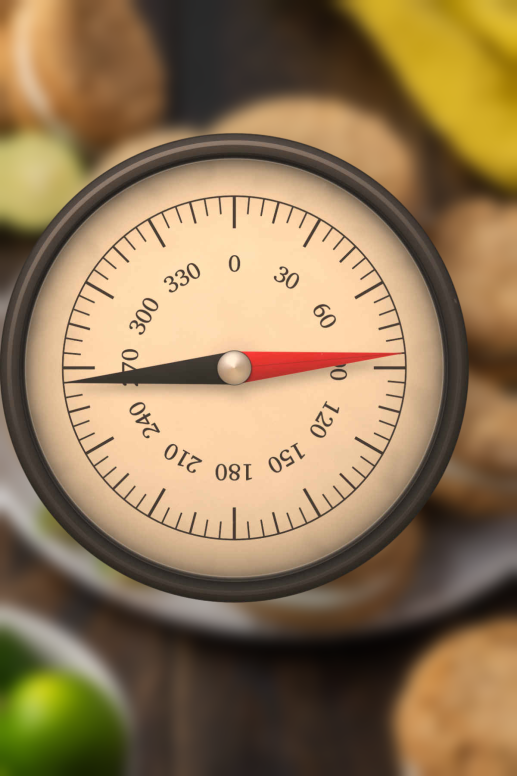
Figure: 85 °
